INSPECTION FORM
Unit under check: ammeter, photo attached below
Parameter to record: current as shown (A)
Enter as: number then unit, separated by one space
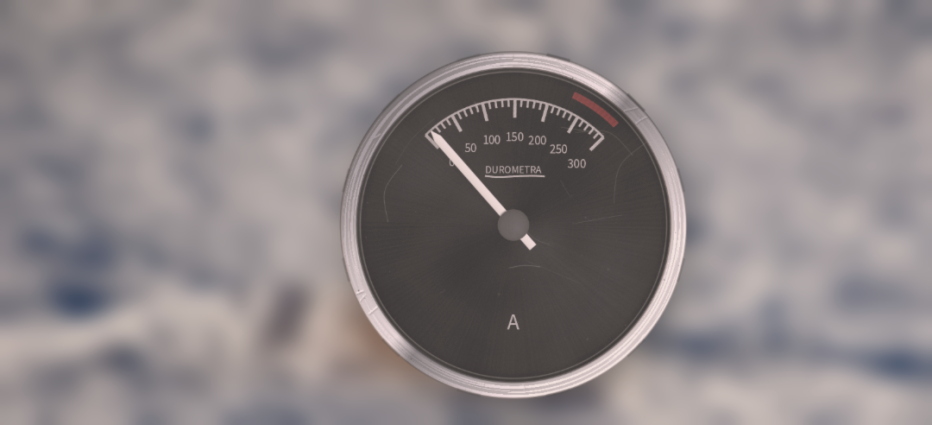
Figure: 10 A
